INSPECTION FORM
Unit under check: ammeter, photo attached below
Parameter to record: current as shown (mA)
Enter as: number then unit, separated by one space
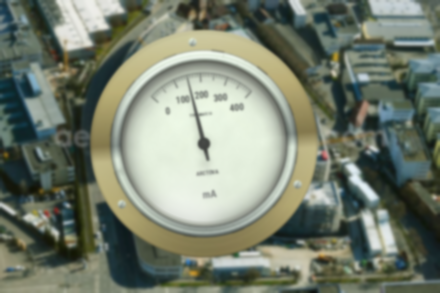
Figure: 150 mA
